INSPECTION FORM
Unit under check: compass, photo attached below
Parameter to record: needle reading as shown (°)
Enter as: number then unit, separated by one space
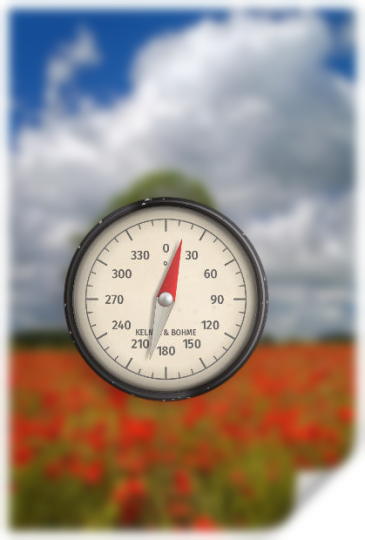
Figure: 15 °
